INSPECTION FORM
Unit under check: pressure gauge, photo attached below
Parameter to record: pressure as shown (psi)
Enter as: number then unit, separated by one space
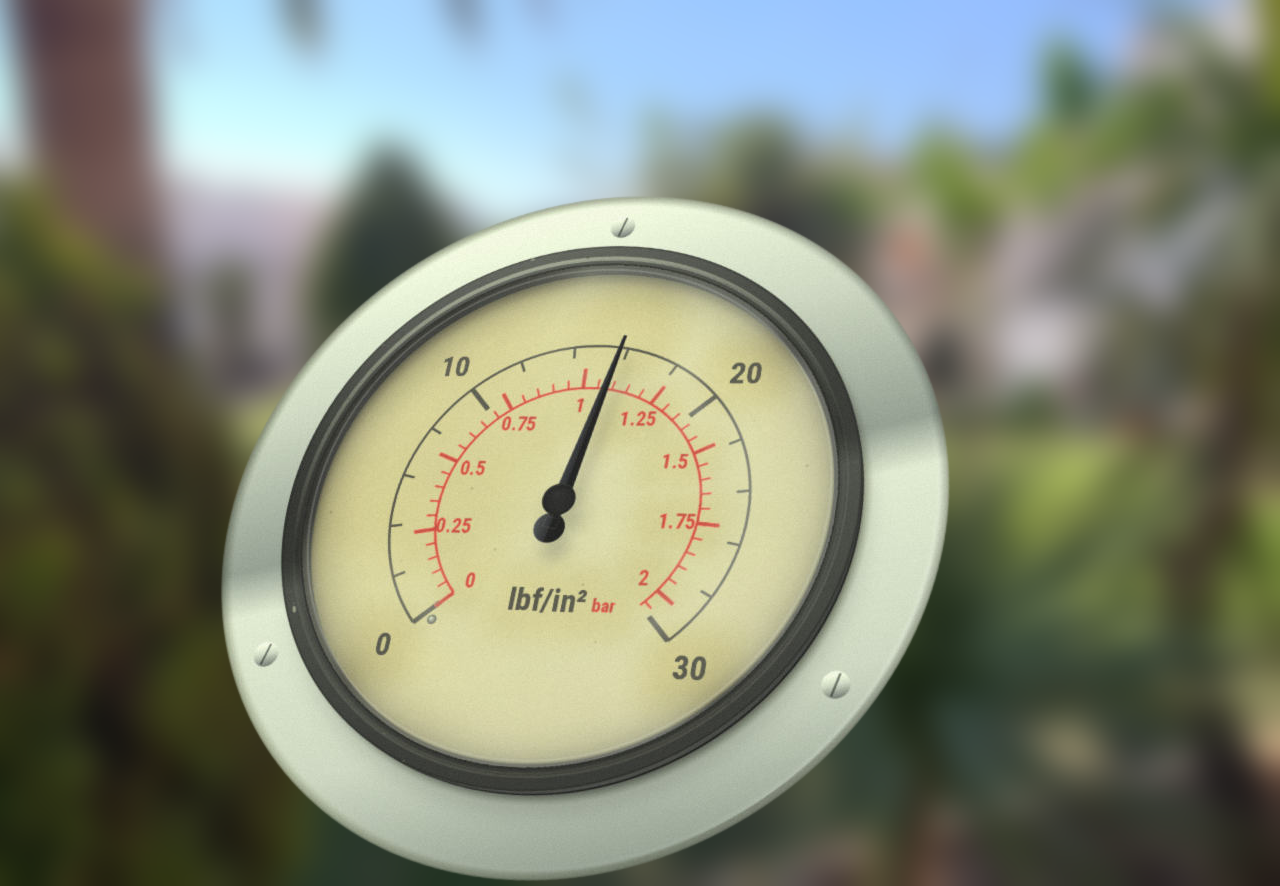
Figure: 16 psi
